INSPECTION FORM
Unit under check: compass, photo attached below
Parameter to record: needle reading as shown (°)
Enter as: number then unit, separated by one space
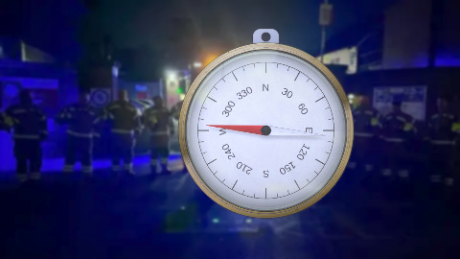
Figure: 275 °
